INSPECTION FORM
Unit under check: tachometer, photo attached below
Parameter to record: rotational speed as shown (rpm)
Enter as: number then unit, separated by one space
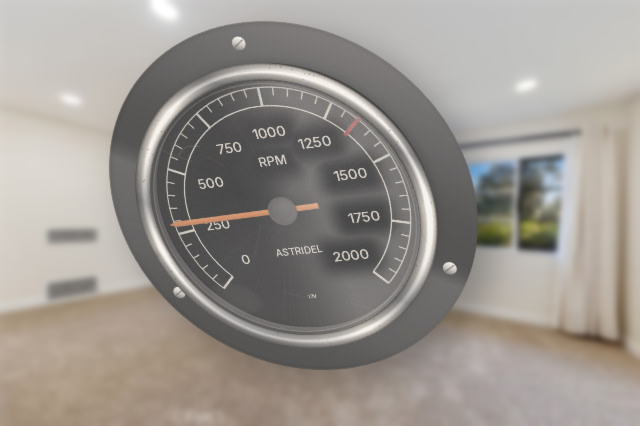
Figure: 300 rpm
